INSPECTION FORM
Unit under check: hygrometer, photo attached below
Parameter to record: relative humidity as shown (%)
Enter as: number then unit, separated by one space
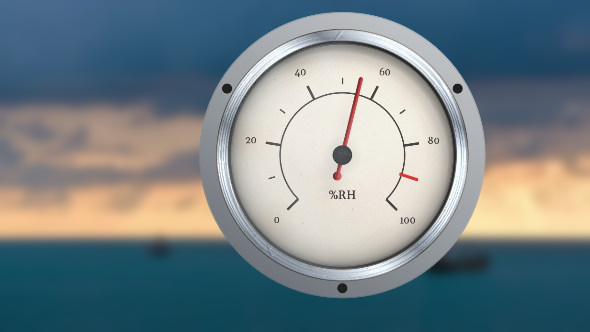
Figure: 55 %
